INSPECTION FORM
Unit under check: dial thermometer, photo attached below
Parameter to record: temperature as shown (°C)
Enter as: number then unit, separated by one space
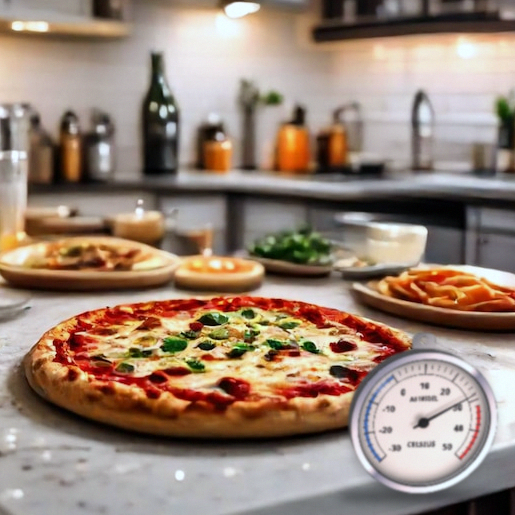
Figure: 28 °C
